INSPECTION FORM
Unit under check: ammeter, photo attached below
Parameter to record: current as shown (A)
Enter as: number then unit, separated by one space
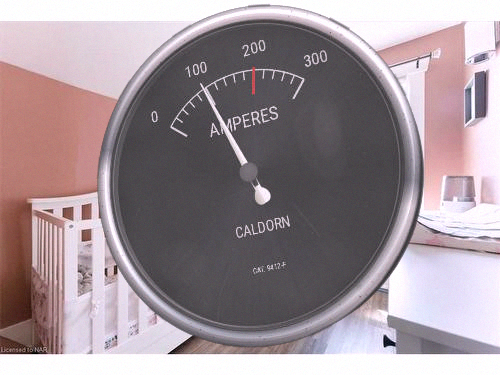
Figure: 100 A
